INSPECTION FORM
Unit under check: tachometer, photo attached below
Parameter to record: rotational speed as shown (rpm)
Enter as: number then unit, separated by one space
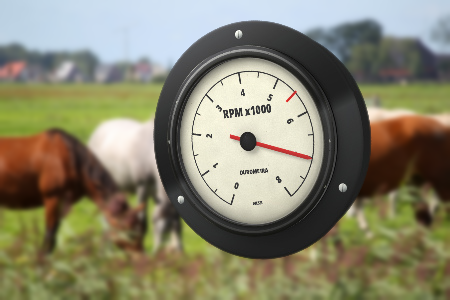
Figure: 7000 rpm
